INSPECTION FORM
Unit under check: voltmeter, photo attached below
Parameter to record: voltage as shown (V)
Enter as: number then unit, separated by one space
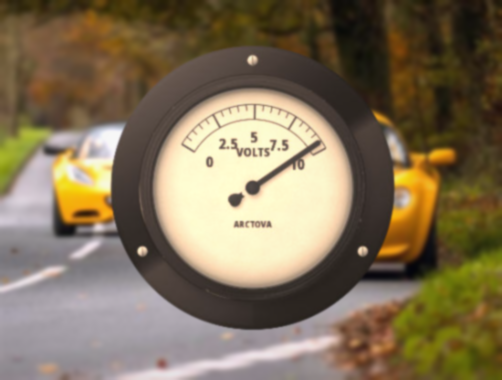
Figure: 9.5 V
